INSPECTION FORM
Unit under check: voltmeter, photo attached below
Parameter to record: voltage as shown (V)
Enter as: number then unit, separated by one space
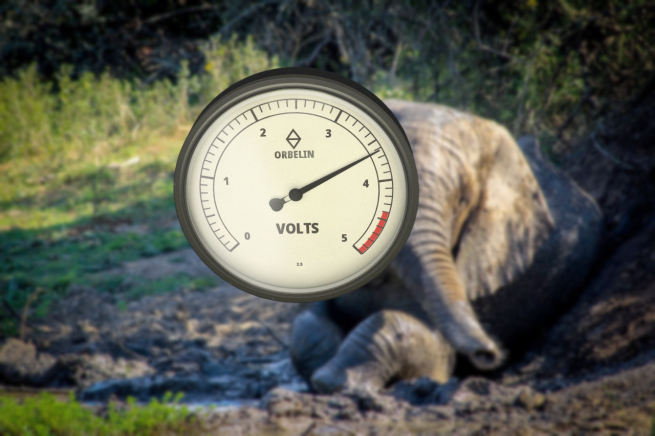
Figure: 3.6 V
